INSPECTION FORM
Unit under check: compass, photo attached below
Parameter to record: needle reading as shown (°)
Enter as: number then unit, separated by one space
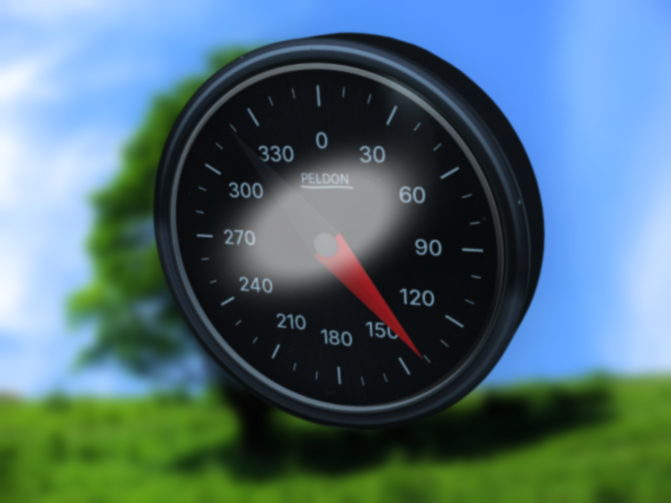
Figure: 140 °
